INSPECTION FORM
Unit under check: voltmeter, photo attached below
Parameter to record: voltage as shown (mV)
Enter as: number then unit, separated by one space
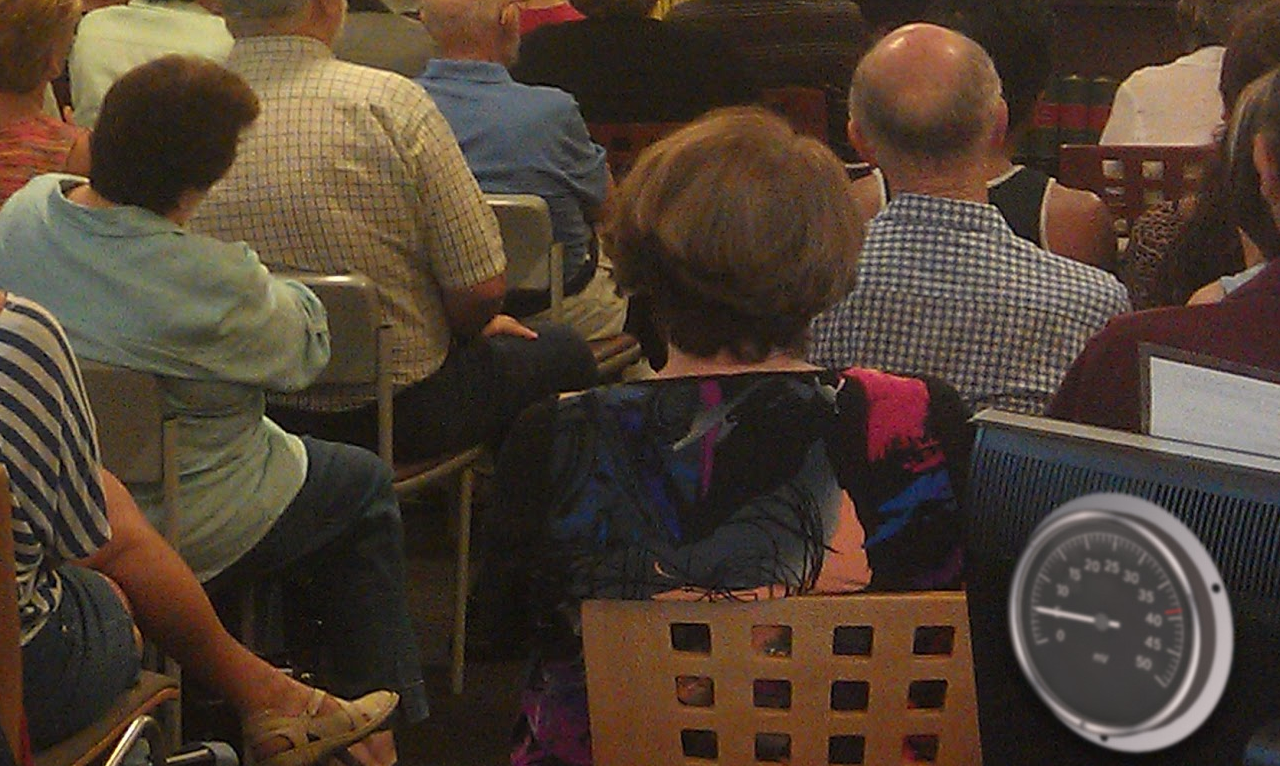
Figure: 5 mV
